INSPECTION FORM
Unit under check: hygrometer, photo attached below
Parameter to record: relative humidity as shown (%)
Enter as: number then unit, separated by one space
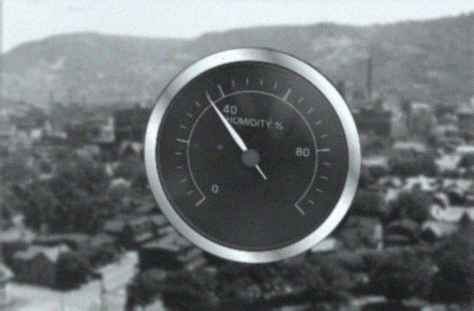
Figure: 36 %
